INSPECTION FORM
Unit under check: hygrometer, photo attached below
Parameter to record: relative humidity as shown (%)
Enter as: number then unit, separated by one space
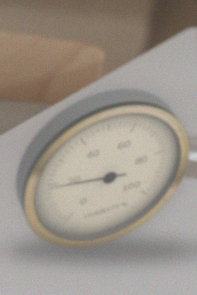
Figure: 20 %
